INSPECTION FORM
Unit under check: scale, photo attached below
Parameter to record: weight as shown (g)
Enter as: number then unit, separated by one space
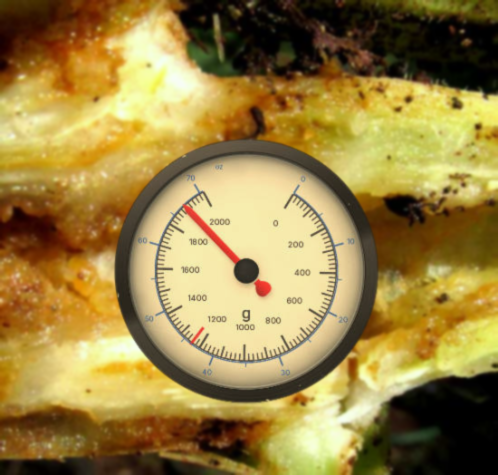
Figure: 1900 g
